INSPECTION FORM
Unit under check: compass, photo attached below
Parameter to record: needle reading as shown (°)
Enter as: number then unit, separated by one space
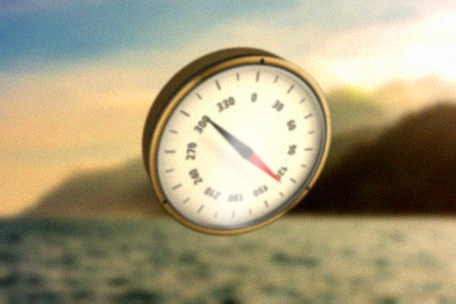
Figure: 127.5 °
